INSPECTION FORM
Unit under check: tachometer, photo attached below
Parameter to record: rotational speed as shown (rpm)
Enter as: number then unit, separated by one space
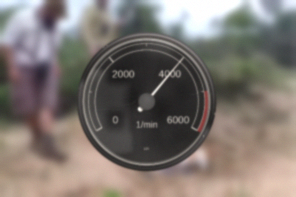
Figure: 4000 rpm
